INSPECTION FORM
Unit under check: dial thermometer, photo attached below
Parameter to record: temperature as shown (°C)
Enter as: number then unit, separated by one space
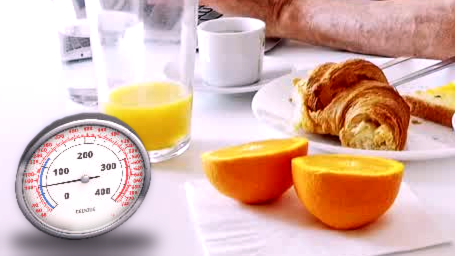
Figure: 60 °C
